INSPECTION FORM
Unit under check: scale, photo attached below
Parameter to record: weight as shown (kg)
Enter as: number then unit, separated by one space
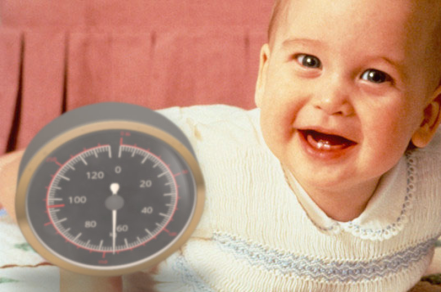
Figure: 65 kg
